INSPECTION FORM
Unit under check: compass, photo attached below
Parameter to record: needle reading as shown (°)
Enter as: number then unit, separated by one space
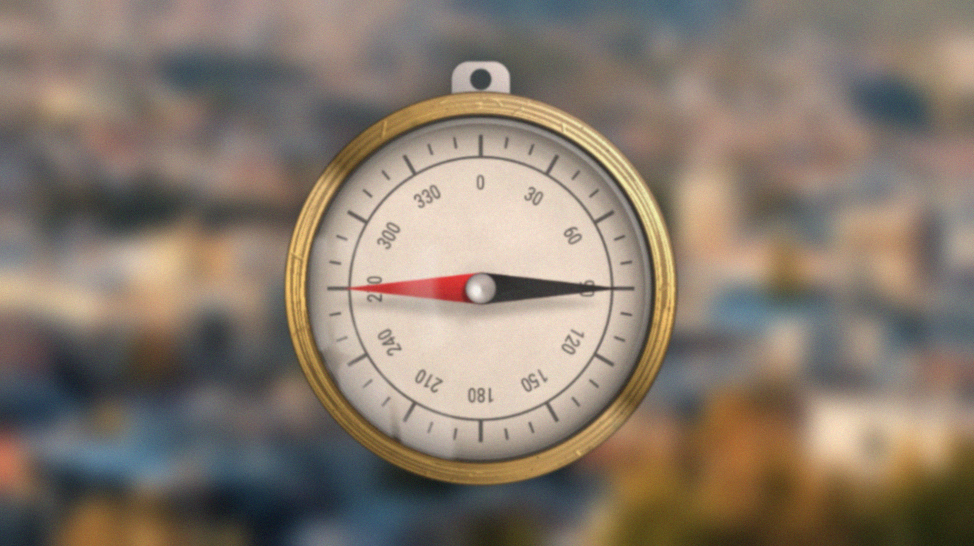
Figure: 270 °
